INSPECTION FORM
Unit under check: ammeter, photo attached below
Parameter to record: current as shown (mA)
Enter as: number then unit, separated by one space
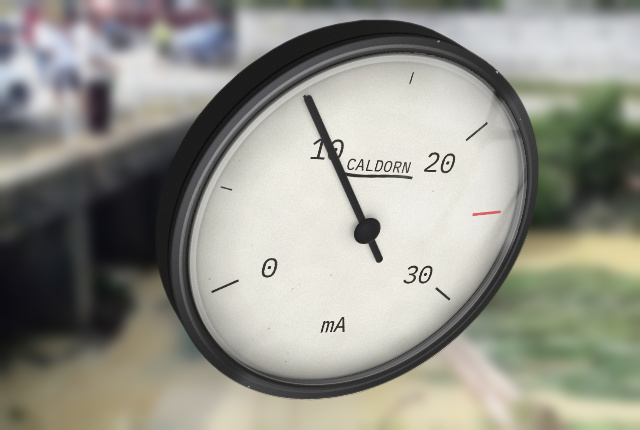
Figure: 10 mA
